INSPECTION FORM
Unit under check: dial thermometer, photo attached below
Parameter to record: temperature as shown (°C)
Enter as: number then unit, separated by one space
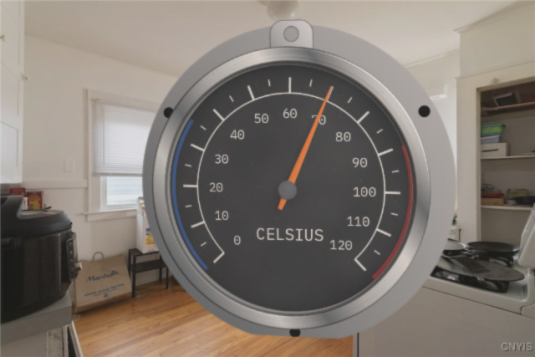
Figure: 70 °C
